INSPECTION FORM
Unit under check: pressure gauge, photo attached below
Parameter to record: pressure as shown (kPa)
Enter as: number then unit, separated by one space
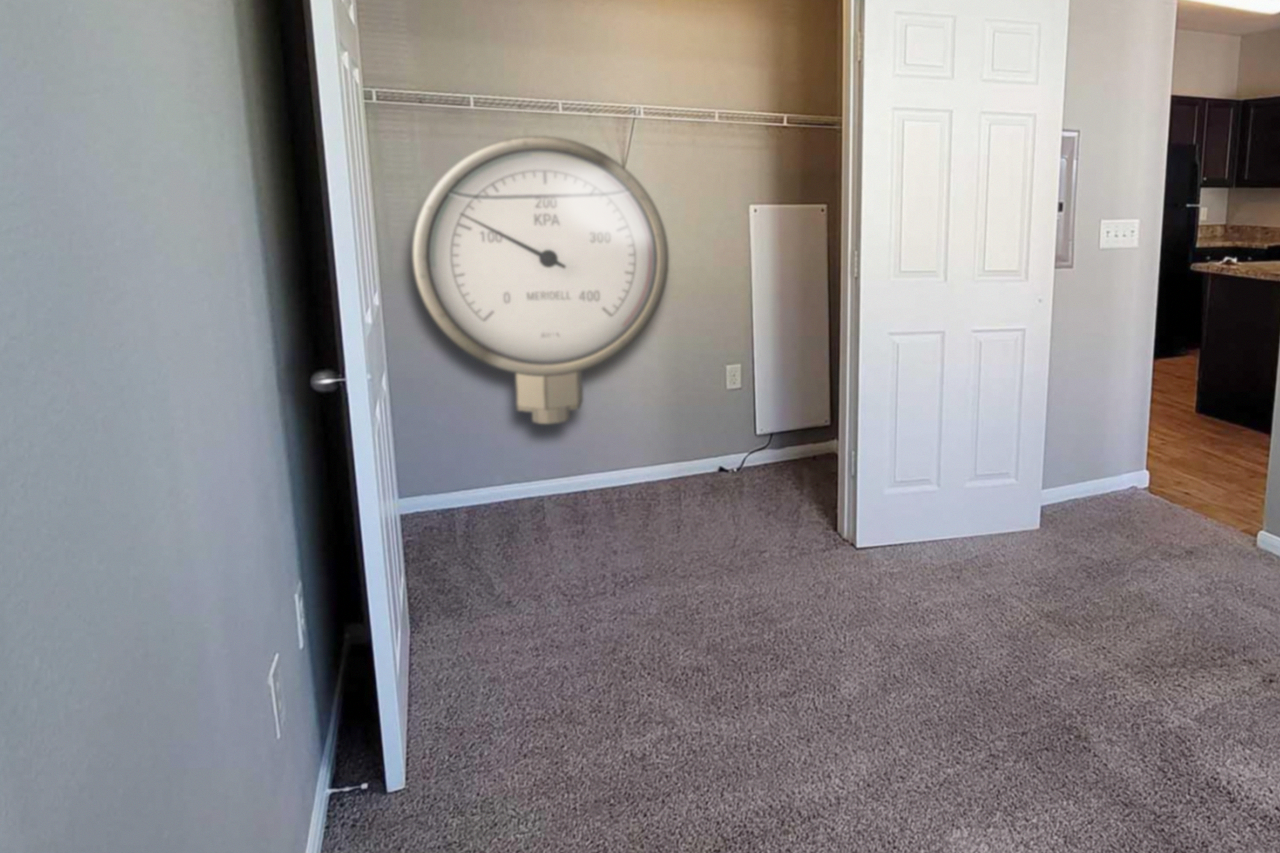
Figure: 110 kPa
